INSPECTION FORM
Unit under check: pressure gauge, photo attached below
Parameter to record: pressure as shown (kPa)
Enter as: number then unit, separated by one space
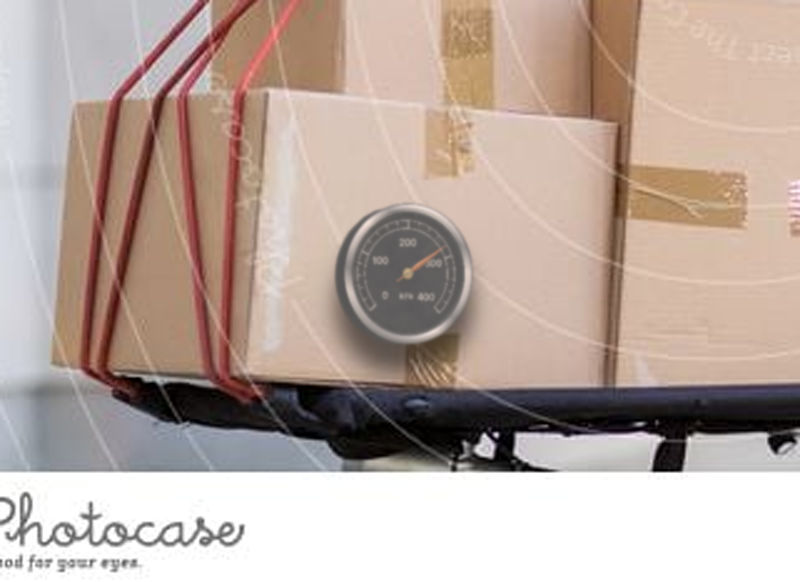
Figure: 280 kPa
